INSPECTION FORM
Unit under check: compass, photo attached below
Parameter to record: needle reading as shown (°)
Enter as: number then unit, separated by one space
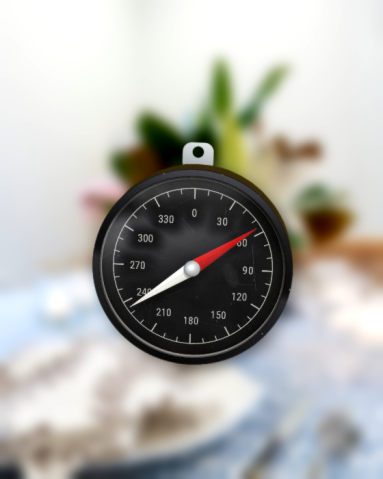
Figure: 55 °
